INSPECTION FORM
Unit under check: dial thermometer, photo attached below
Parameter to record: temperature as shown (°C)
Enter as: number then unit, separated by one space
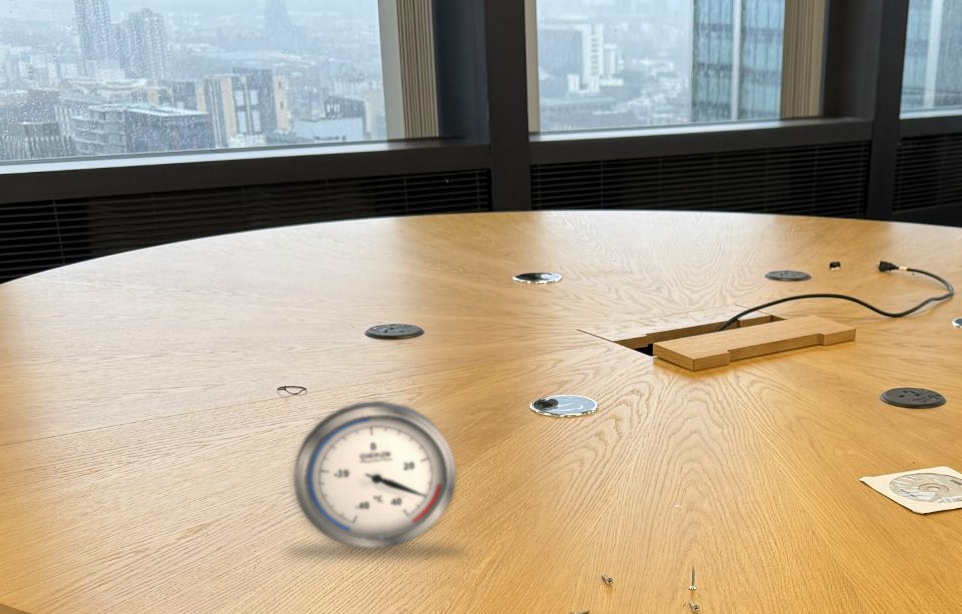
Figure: 32 °C
